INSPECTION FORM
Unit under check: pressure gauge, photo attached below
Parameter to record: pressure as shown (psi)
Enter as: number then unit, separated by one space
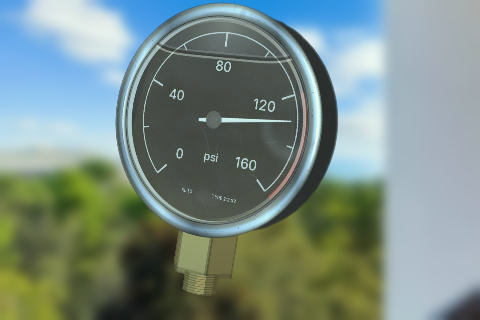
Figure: 130 psi
